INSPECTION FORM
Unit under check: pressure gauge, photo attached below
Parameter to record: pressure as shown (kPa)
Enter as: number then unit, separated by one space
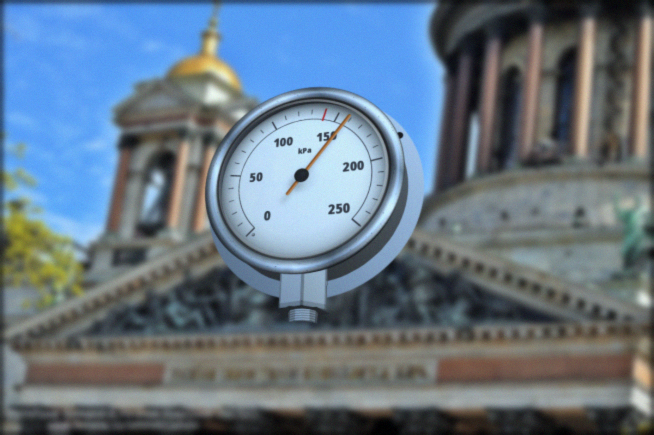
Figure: 160 kPa
